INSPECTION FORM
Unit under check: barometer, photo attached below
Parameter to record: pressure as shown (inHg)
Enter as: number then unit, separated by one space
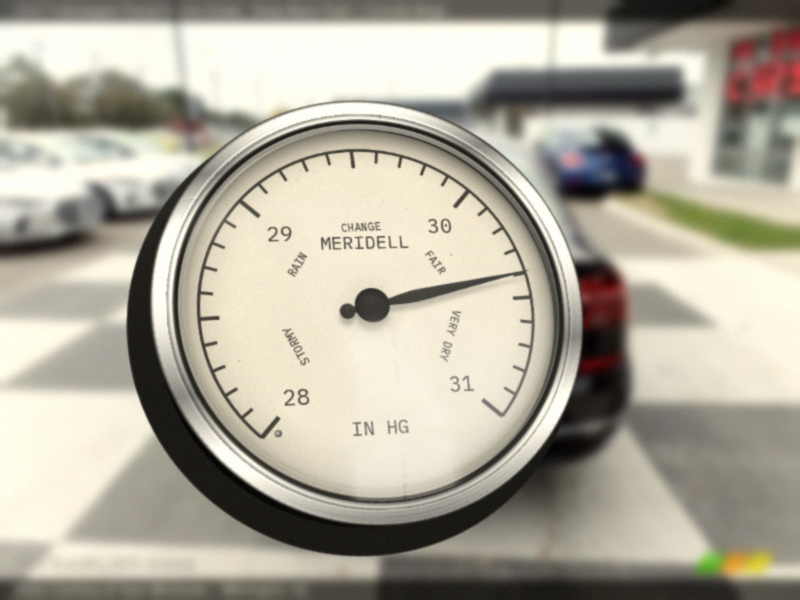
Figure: 30.4 inHg
